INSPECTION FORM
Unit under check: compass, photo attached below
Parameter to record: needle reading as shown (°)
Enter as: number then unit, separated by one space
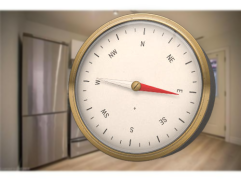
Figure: 95 °
